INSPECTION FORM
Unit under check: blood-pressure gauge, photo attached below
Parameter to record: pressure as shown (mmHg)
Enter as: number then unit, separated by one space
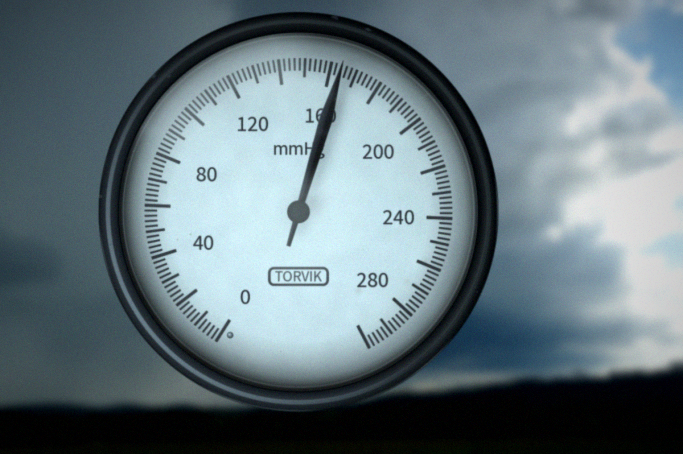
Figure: 164 mmHg
